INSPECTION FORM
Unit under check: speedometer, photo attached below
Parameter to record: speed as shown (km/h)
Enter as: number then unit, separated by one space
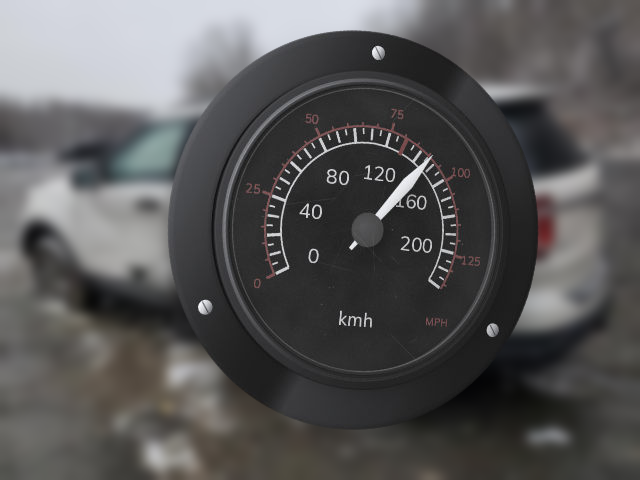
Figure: 145 km/h
